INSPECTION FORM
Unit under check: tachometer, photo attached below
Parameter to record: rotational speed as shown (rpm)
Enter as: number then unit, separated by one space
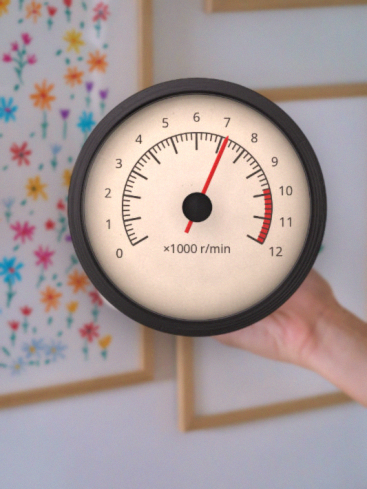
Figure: 7200 rpm
